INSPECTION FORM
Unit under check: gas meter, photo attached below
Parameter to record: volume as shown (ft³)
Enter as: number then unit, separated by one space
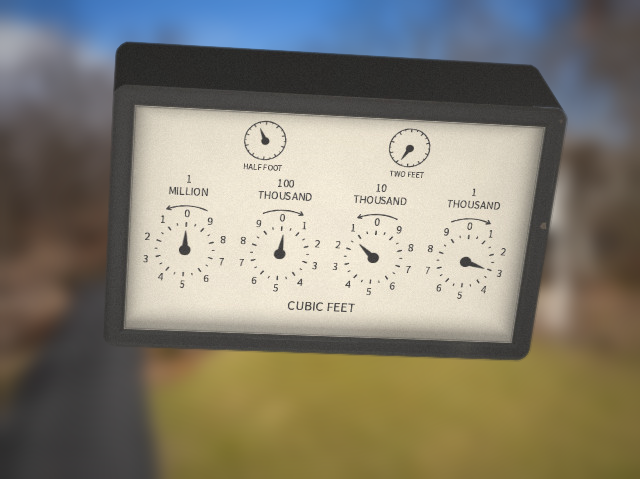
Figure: 1300 ft³
